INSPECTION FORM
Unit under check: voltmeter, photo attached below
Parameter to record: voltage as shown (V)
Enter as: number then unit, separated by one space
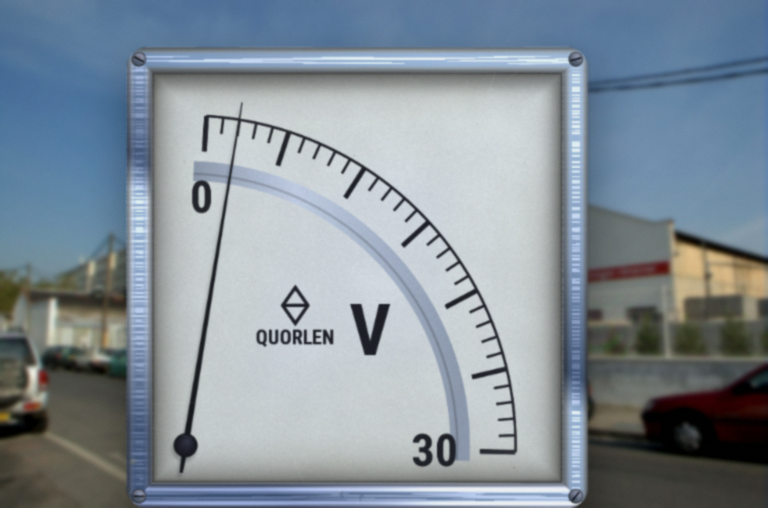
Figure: 2 V
